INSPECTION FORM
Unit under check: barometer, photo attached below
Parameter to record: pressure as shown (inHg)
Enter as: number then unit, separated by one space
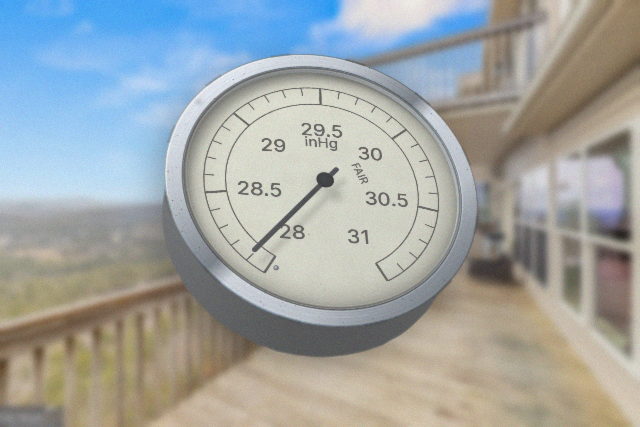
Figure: 28.1 inHg
